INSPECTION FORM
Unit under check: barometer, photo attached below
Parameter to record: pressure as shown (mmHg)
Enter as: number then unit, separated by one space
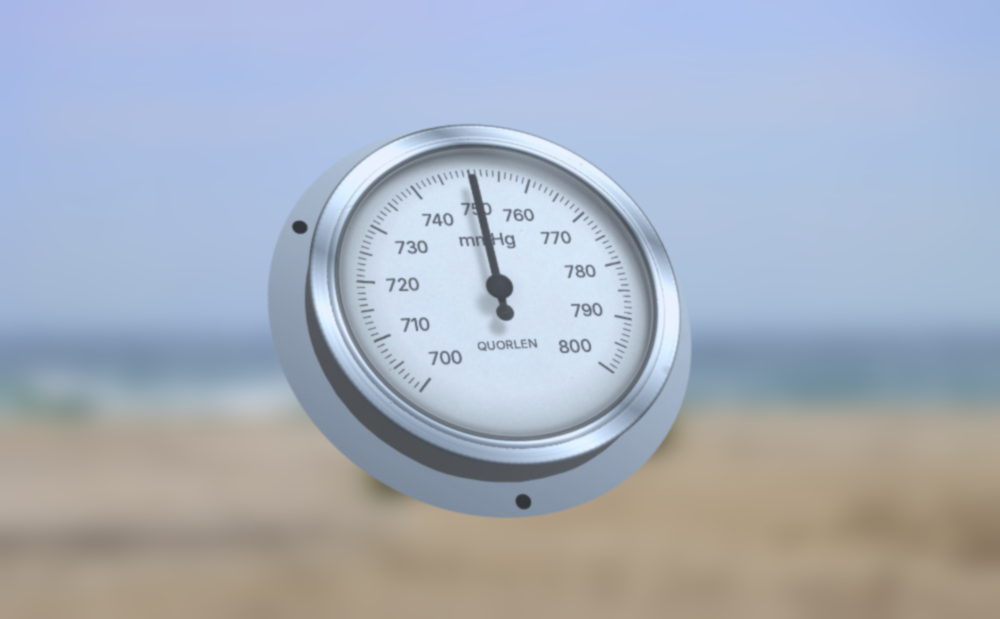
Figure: 750 mmHg
